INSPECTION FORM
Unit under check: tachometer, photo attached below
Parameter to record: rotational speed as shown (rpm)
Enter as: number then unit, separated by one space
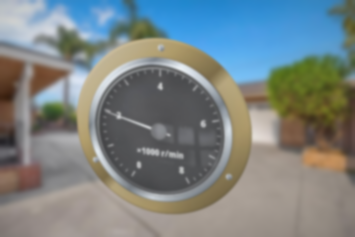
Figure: 2000 rpm
